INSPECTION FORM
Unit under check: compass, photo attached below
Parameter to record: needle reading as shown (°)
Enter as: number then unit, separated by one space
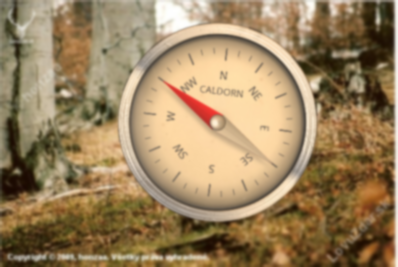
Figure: 300 °
